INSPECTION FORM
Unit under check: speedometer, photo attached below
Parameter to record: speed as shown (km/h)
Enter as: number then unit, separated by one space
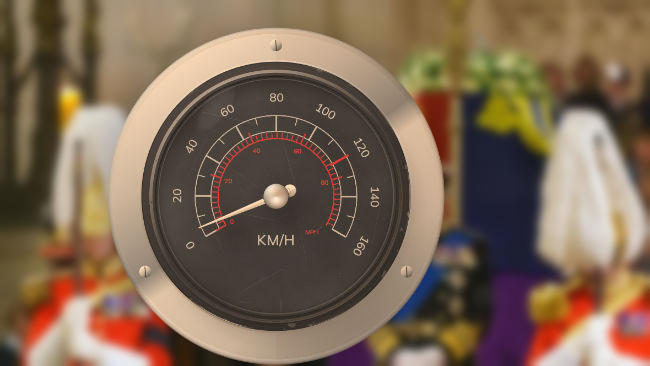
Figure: 5 km/h
